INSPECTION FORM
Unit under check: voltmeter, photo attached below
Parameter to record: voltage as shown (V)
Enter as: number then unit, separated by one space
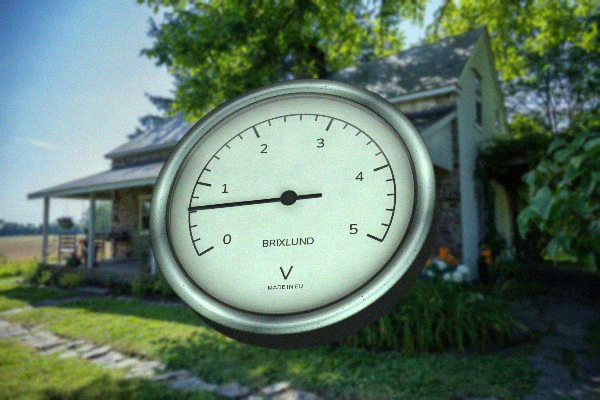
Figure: 0.6 V
